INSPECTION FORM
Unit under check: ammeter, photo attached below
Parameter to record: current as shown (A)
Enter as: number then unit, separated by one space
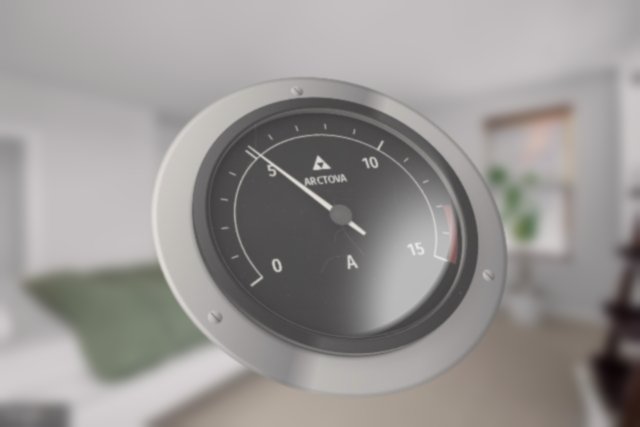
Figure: 5 A
